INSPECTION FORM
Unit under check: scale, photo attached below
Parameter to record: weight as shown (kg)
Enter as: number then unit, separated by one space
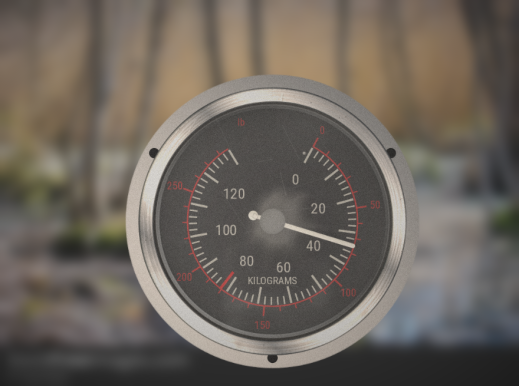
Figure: 34 kg
